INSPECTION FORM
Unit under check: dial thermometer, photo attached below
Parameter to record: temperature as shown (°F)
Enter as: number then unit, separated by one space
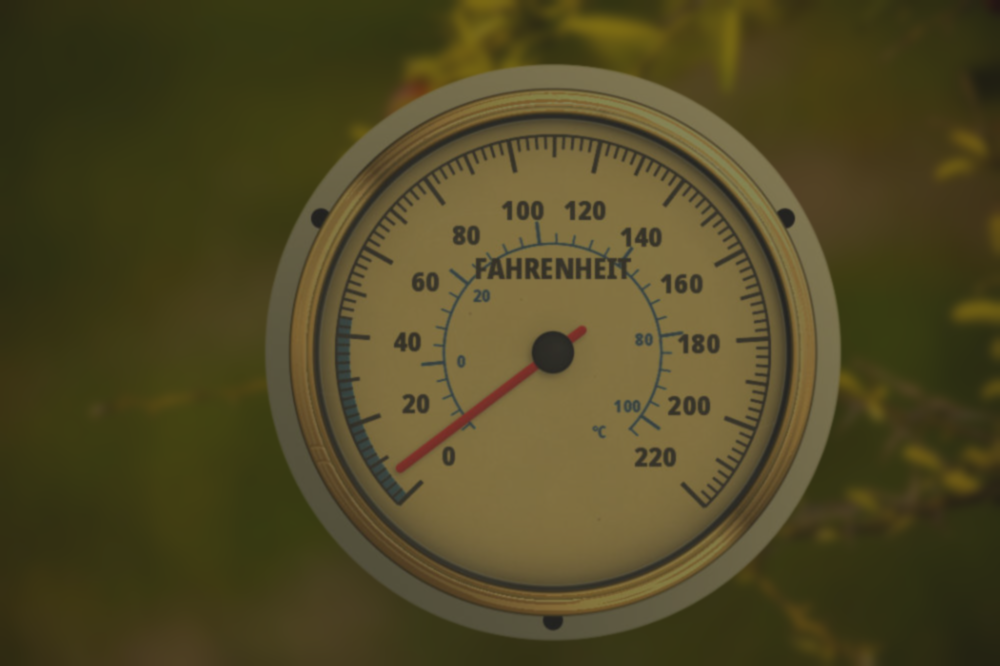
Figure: 6 °F
